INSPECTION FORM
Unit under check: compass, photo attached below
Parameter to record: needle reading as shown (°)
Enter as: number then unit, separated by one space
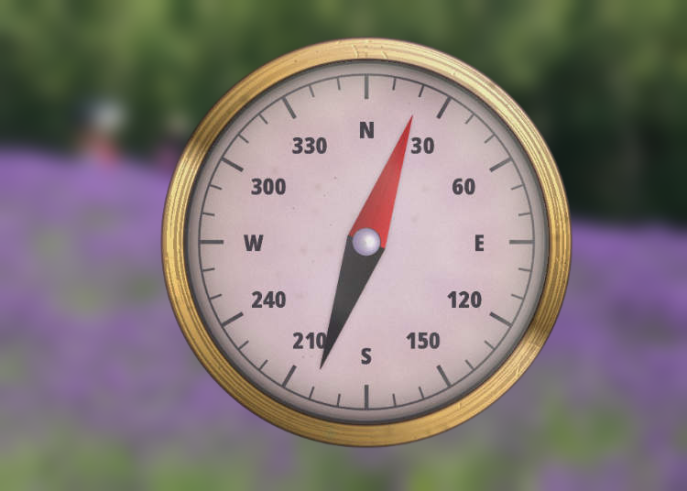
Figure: 20 °
